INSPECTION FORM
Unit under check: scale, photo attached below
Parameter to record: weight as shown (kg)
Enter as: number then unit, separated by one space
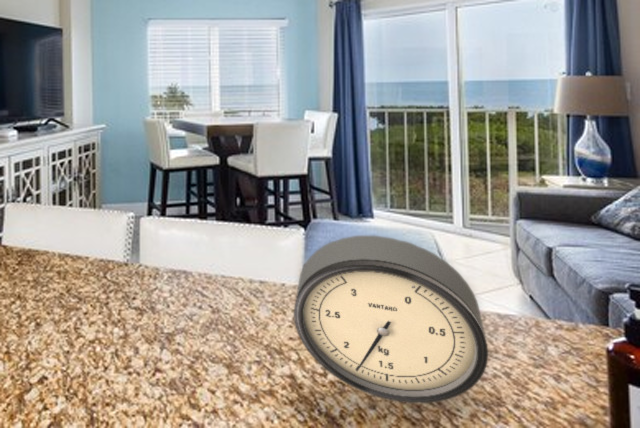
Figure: 1.75 kg
